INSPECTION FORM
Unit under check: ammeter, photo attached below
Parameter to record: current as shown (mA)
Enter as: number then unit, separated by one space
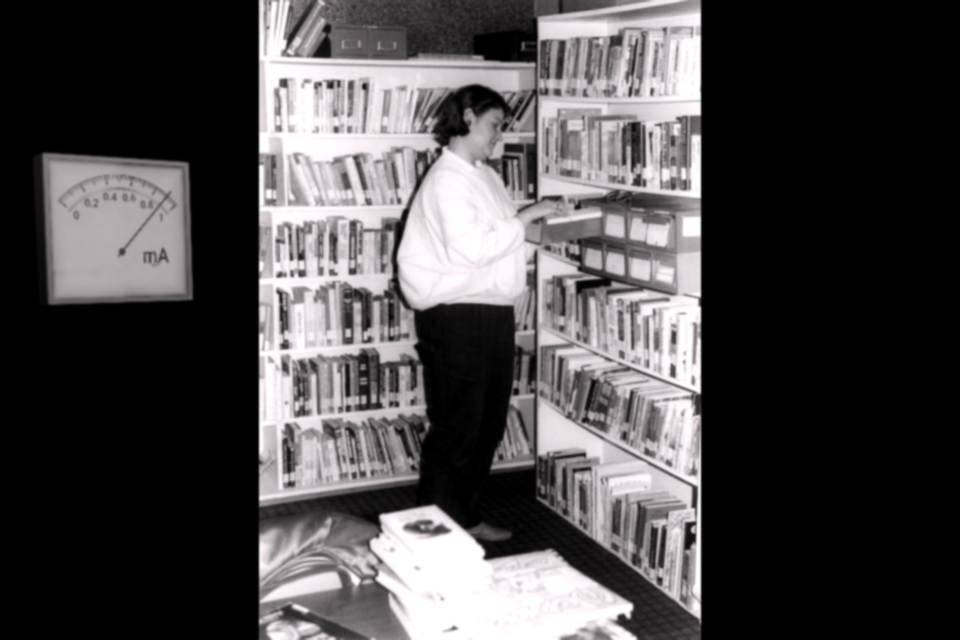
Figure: 0.9 mA
